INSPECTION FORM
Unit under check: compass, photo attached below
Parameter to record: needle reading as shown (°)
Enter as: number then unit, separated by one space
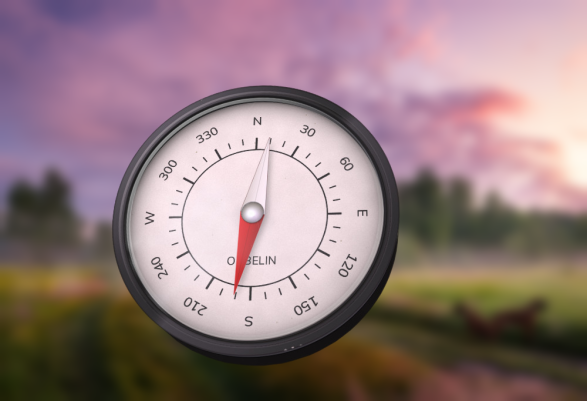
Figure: 190 °
